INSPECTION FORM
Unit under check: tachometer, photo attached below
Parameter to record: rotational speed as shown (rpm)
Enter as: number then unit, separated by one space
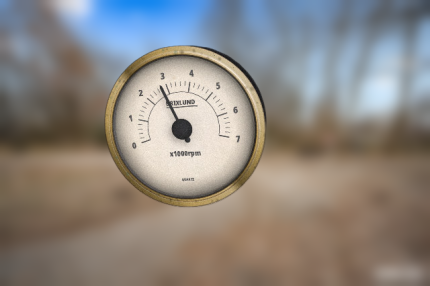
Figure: 2800 rpm
